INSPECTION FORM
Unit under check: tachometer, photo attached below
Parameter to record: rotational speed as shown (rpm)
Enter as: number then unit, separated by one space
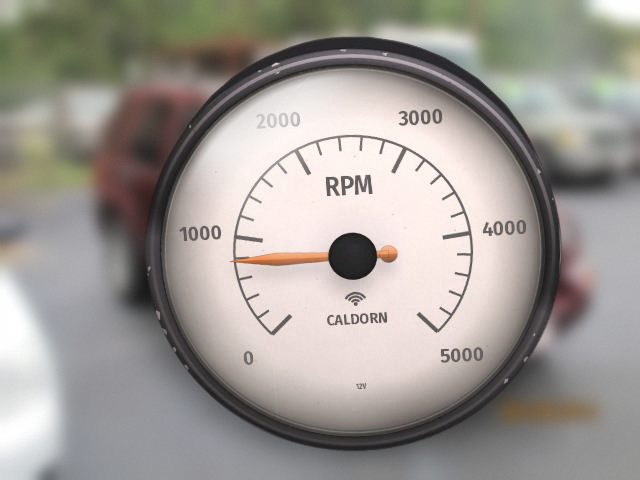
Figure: 800 rpm
